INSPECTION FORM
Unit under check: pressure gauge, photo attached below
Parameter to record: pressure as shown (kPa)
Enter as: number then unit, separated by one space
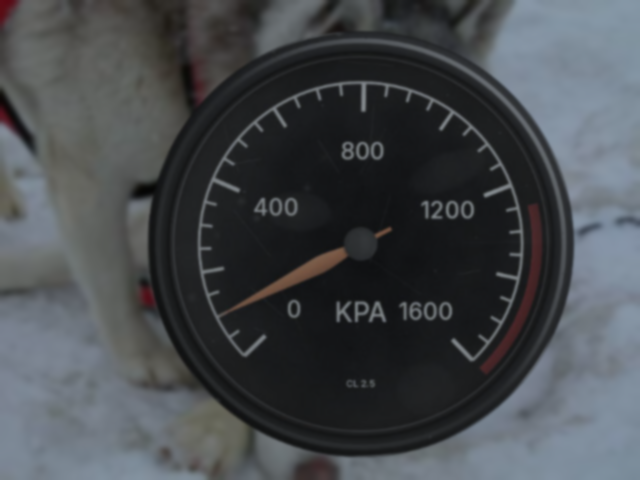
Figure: 100 kPa
